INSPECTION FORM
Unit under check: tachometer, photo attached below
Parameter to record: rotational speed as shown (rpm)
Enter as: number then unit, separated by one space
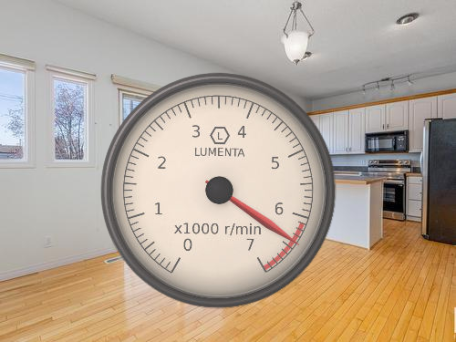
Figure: 6400 rpm
